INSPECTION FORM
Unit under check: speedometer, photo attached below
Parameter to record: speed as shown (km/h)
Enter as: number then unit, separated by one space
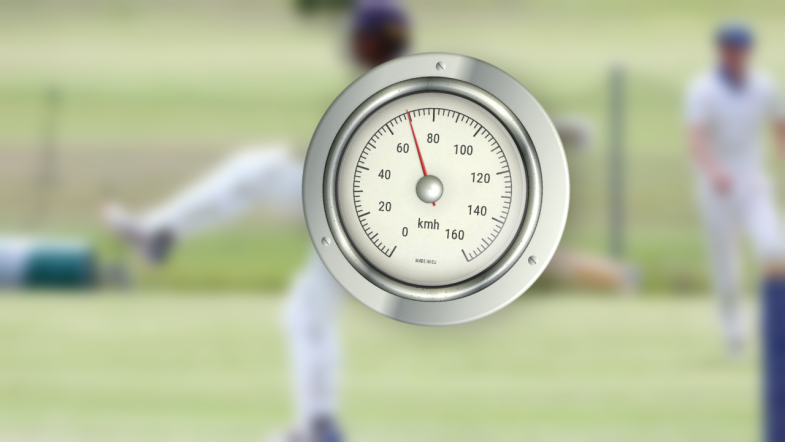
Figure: 70 km/h
